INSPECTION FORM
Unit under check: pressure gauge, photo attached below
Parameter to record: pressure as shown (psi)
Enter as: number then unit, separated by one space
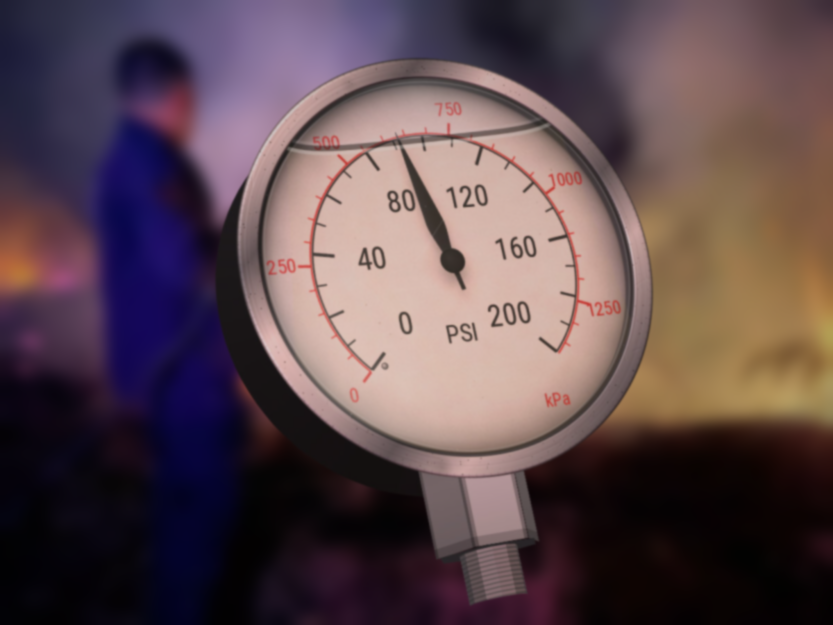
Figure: 90 psi
